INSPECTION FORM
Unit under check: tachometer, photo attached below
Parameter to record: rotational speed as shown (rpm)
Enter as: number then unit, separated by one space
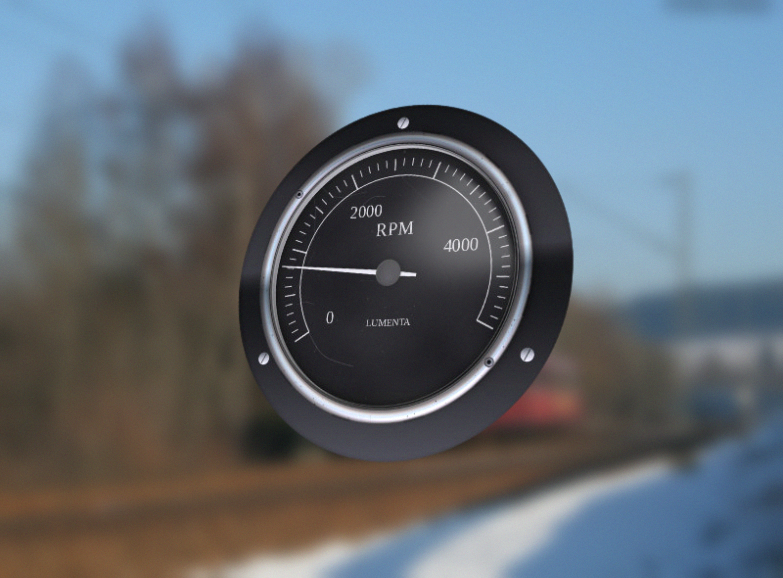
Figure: 800 rpm
